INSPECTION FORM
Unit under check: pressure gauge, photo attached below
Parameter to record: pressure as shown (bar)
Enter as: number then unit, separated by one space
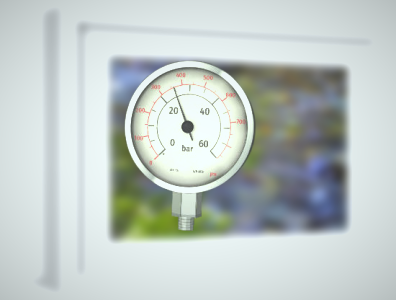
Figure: 25 bar
